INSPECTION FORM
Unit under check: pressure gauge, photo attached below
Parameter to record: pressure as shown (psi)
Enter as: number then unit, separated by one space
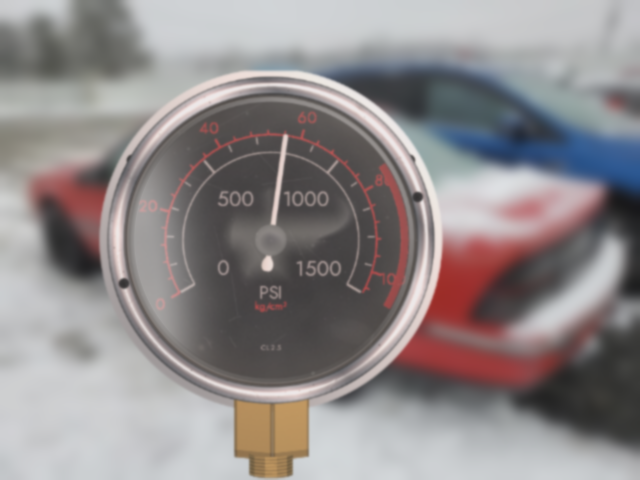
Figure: 800 psi
